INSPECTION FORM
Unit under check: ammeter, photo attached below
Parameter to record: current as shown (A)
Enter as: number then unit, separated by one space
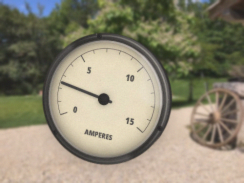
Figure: 2.5 A
